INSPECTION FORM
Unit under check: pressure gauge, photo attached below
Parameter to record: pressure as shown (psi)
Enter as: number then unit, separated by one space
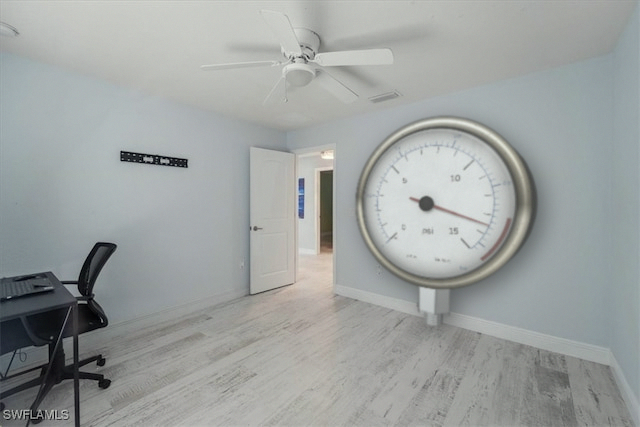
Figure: 13.5 psi
